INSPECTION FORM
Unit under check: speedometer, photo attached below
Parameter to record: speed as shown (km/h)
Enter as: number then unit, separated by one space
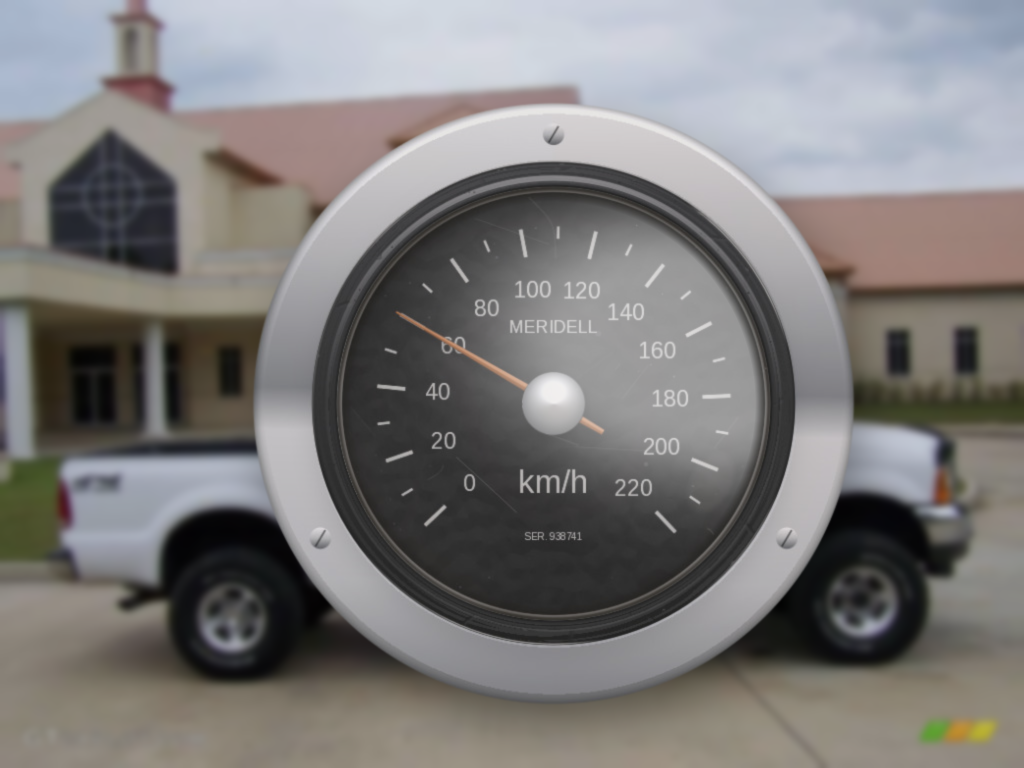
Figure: 60 km/h
